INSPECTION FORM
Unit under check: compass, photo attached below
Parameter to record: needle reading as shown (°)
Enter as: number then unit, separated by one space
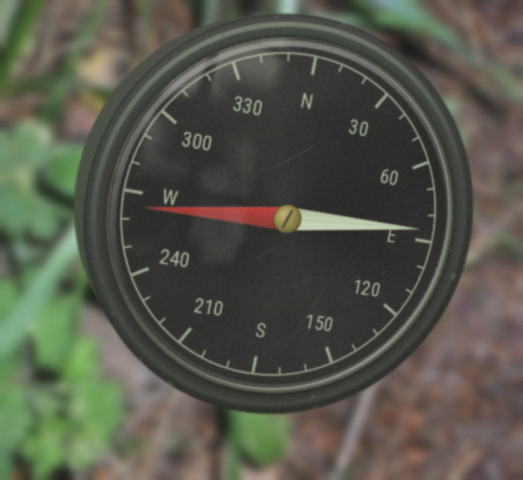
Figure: 265 °
